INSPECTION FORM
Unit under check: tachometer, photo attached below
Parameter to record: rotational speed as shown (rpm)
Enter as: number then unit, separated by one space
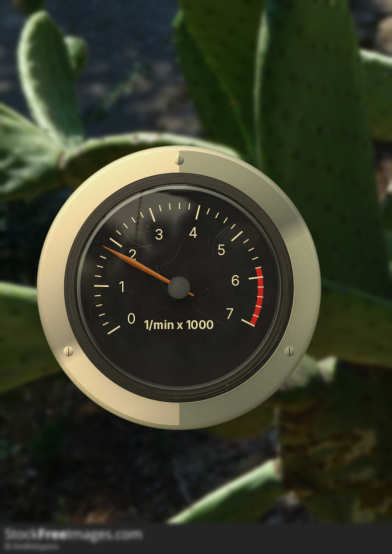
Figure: 1800 rpm
